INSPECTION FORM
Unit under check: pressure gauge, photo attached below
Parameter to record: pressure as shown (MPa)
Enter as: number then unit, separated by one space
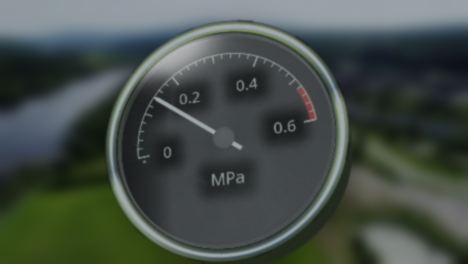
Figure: 0.14 MPa
